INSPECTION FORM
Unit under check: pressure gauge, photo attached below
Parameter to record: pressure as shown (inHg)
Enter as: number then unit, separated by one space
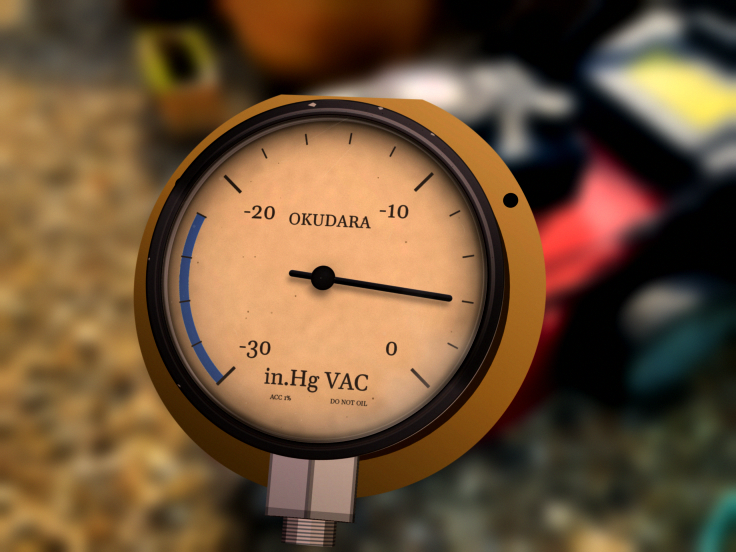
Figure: -4 inHg
